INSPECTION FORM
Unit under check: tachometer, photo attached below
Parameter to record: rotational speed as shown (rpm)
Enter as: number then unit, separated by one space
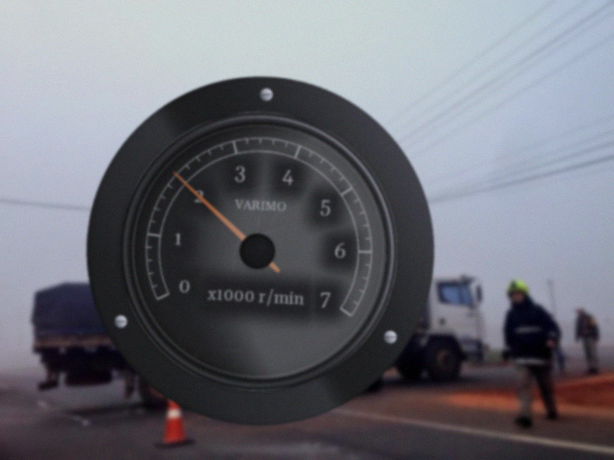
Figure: 2000 rpm
